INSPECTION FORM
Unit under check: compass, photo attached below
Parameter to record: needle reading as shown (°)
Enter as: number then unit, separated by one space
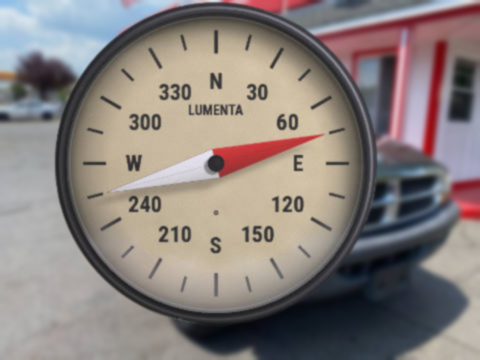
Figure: 75 °
